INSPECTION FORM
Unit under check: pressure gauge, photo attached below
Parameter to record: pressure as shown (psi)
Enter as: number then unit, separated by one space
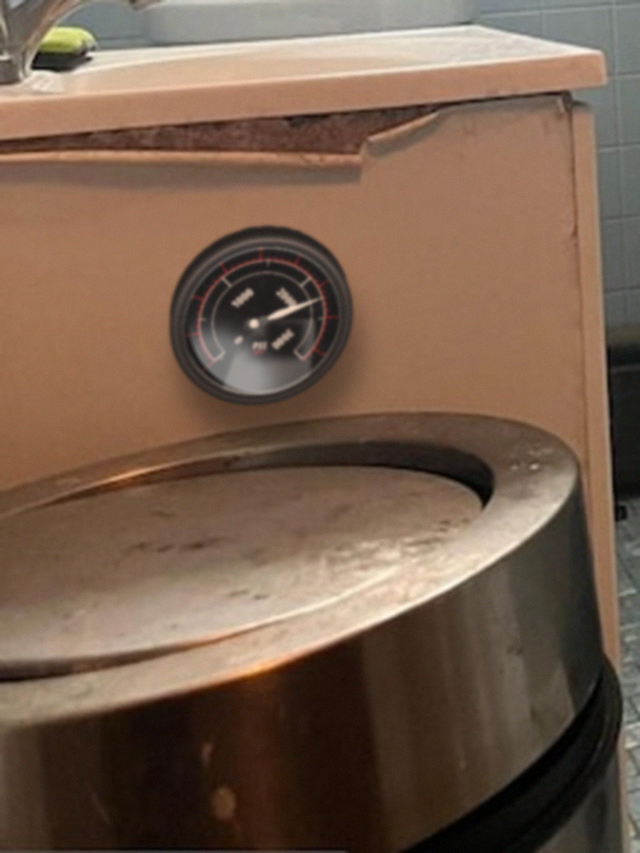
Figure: 2250 psi
